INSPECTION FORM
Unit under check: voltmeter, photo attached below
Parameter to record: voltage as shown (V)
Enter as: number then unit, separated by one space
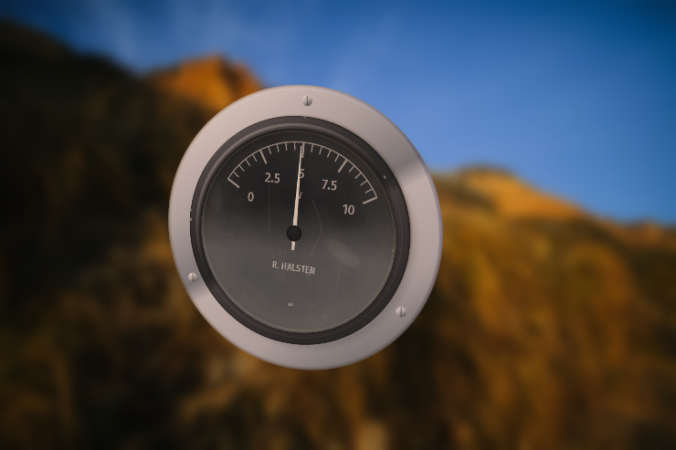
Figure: 5 V
